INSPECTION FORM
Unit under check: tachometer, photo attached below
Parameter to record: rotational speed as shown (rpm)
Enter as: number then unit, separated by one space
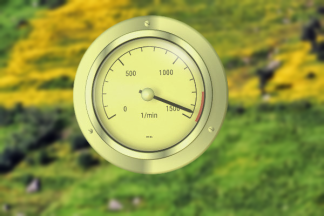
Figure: 1450 rpm
